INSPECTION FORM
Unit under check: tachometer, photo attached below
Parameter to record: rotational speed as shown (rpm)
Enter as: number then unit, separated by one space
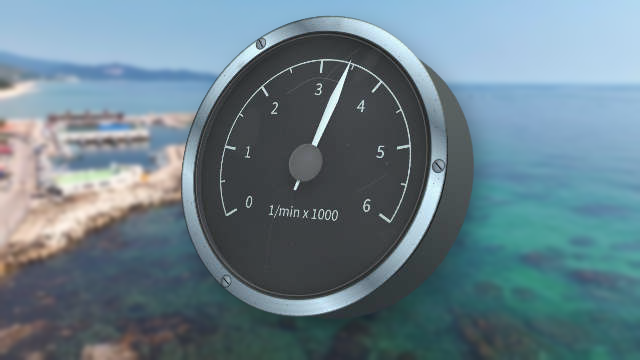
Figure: 3500 rpm
